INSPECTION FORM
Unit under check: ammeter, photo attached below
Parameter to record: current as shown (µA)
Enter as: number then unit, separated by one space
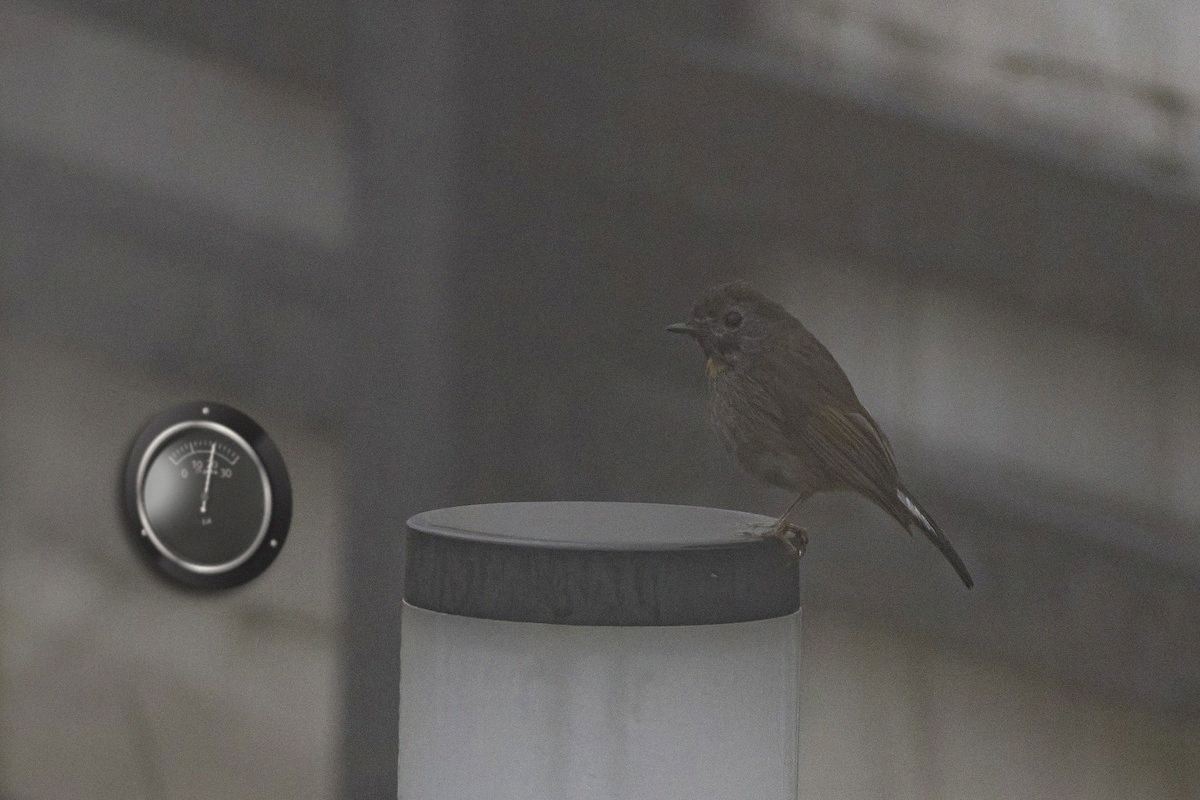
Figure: 20 µA
